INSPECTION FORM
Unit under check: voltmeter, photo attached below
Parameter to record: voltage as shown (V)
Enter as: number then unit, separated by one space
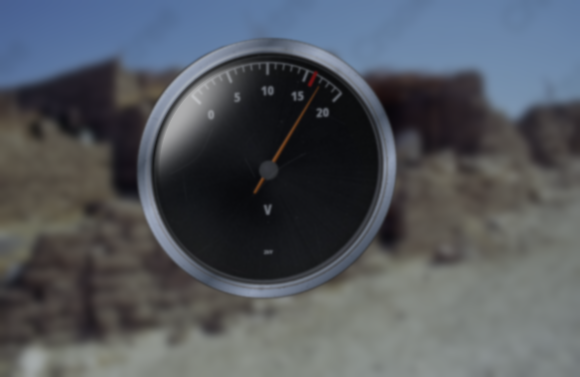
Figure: 17 V
